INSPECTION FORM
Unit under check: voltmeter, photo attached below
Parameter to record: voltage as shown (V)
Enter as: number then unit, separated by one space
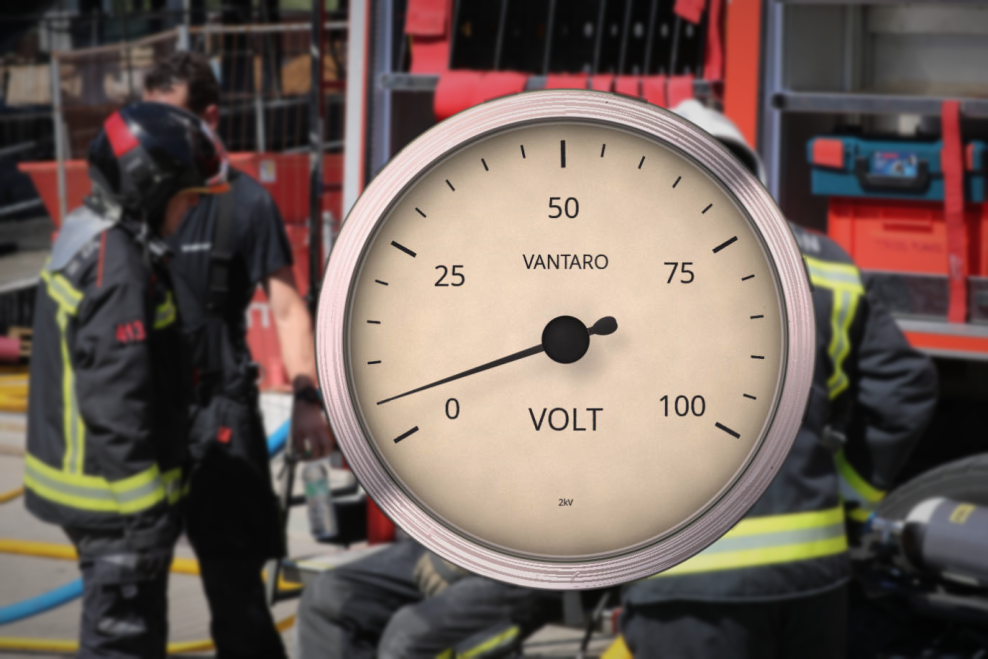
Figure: 5 V
